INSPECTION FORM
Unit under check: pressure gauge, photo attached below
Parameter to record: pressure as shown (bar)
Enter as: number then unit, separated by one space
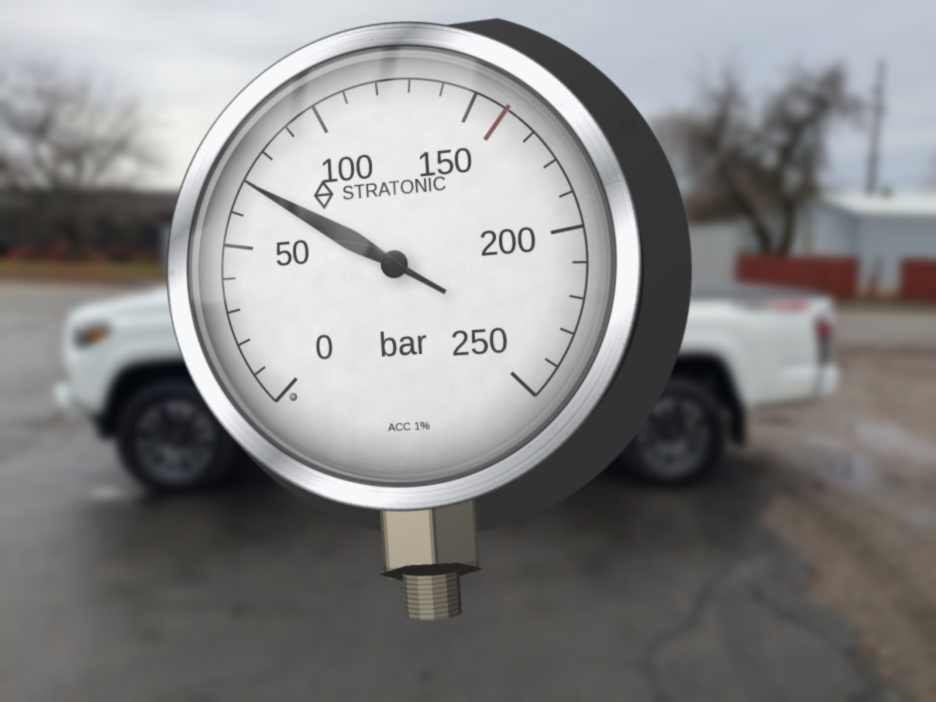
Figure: 70 bar
